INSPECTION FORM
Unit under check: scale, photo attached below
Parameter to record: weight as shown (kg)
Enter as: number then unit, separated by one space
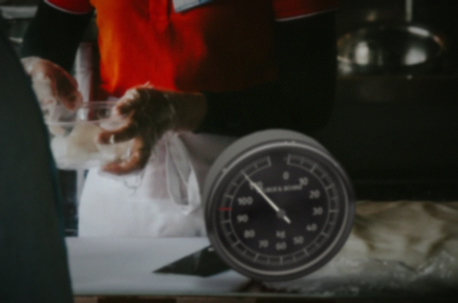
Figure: 110 kg
